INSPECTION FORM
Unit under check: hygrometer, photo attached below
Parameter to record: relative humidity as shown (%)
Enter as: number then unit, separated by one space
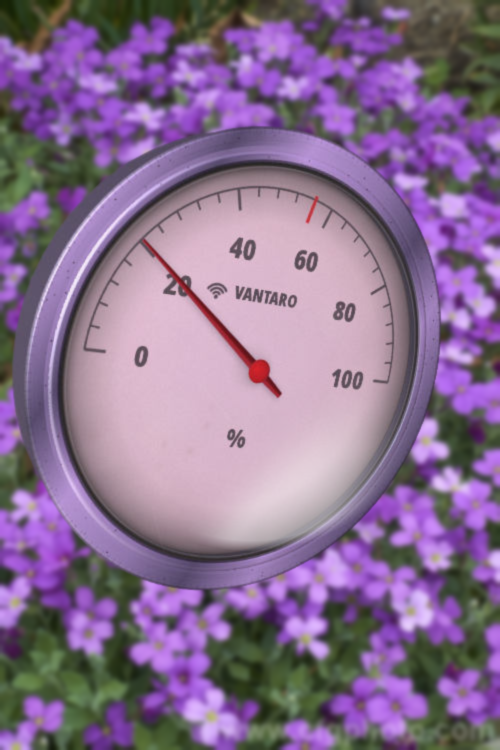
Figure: 20 %
